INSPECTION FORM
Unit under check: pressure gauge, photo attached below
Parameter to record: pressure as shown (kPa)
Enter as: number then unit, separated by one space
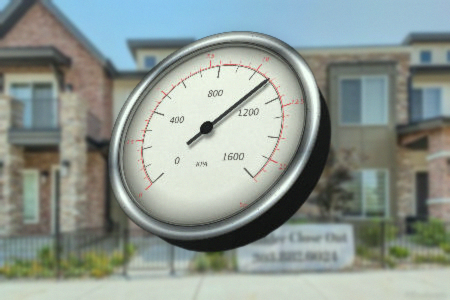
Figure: 1100 kPa
